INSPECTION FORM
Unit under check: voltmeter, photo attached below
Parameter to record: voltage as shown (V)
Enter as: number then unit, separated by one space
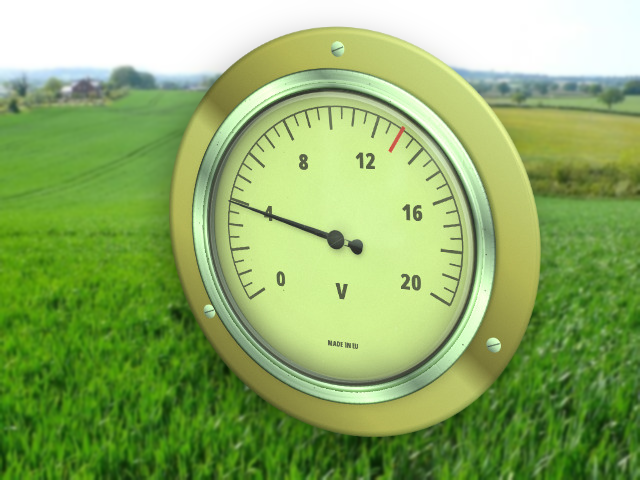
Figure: 4 V
